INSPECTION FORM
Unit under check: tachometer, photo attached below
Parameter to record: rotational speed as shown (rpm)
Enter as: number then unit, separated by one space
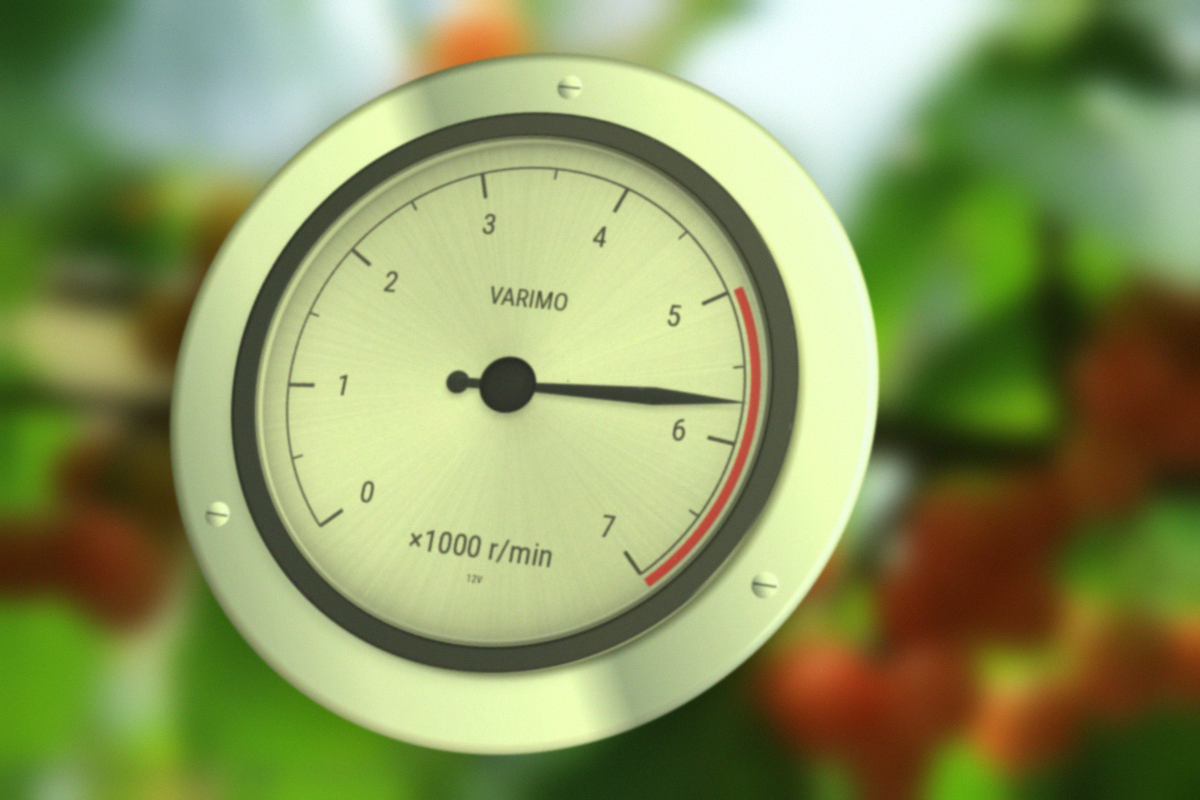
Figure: 5750 rpm
